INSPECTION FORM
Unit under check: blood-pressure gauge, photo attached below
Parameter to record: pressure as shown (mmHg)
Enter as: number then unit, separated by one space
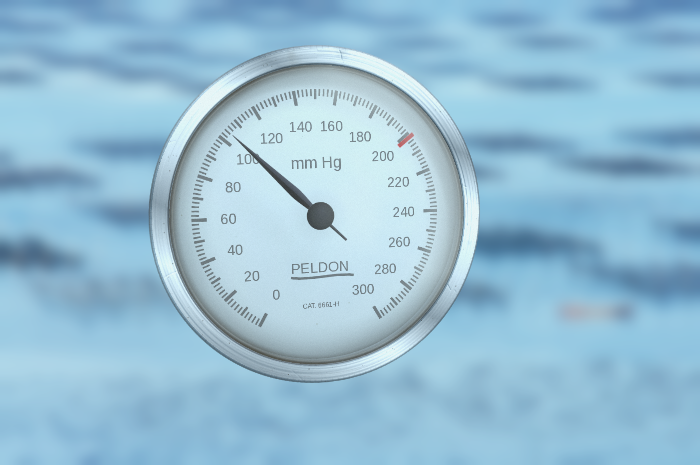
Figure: 104 mmHg
